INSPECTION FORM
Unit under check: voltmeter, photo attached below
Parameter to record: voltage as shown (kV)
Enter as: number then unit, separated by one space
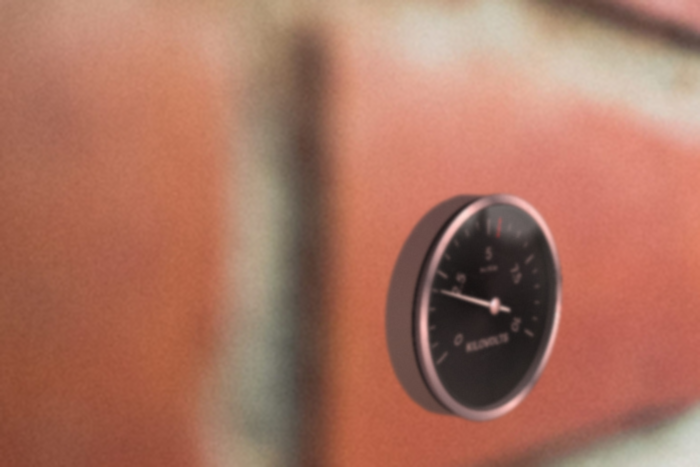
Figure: 2 kV
